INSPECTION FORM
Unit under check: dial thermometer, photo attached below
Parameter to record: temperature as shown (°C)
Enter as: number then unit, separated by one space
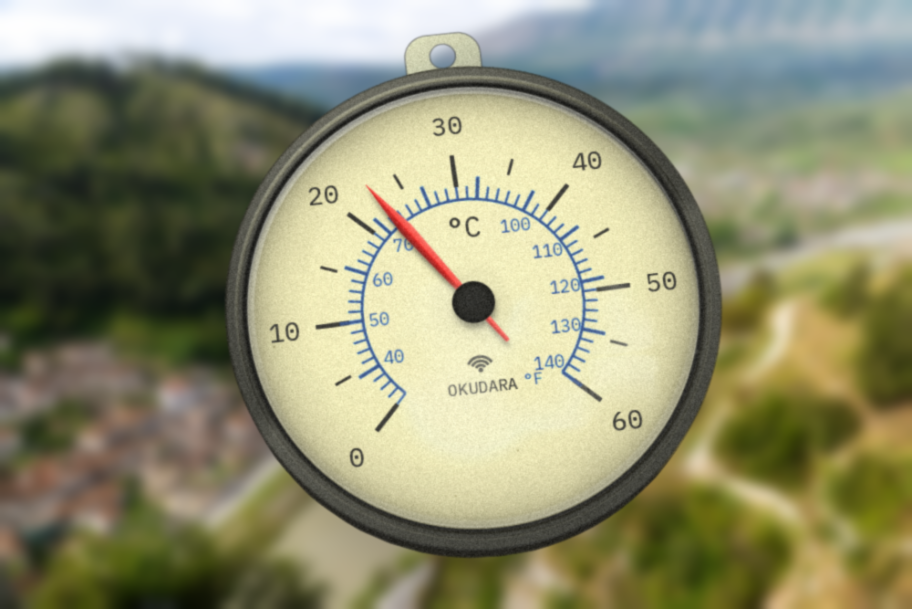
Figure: 22.5 °C
